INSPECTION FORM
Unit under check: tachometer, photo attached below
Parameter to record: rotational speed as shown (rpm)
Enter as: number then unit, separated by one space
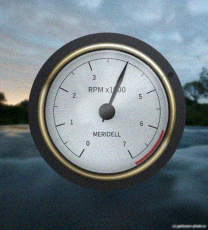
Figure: 4000 rpm
